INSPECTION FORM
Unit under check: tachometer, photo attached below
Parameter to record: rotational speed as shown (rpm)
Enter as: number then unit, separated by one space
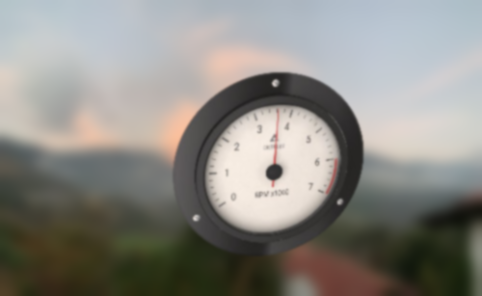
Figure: 3600 rpm
